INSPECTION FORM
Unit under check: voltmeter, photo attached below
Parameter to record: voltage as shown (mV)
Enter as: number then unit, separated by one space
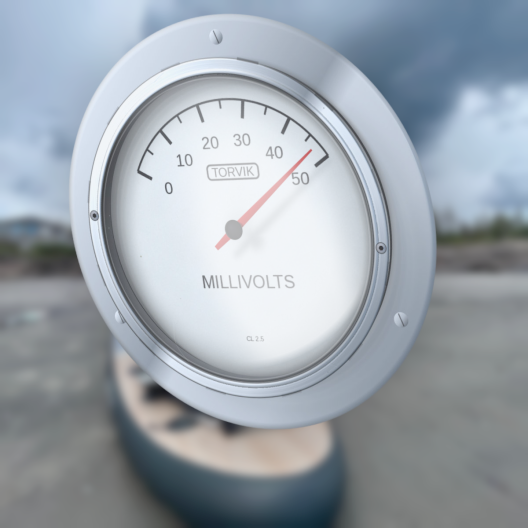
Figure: 47.5 mV
